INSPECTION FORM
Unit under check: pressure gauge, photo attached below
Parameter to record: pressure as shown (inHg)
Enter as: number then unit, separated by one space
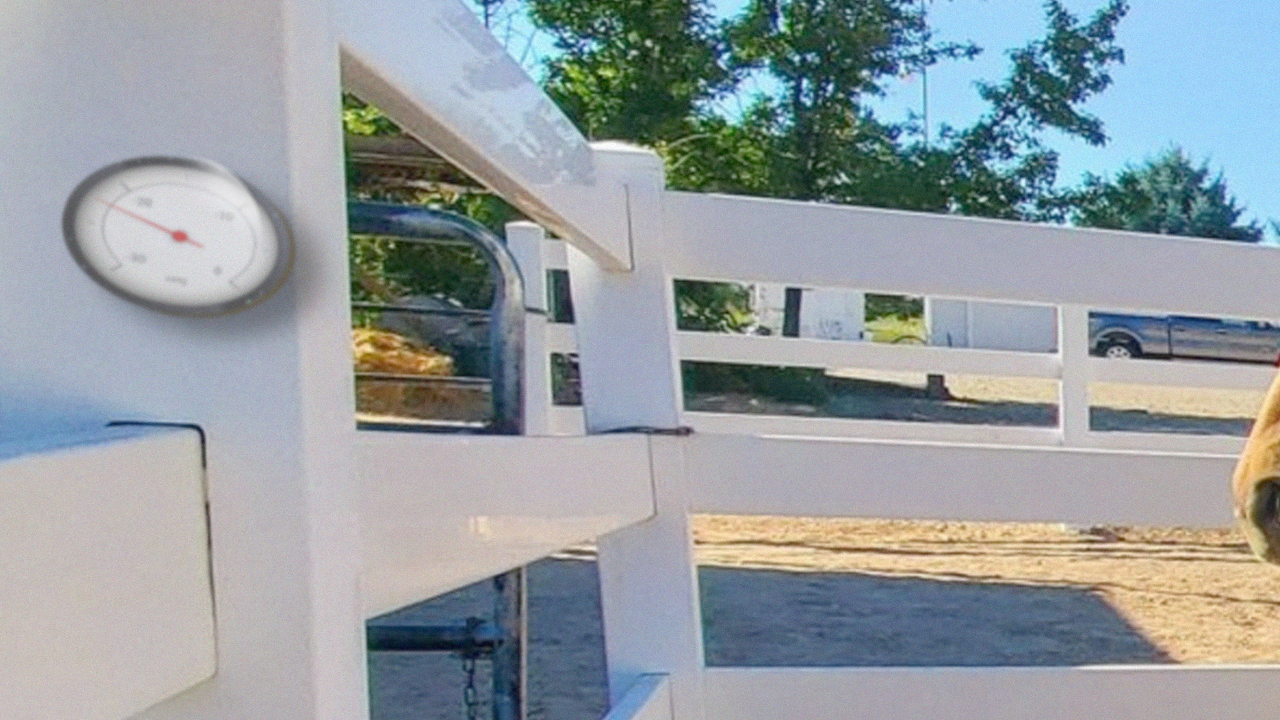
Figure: -22.5 inHg
